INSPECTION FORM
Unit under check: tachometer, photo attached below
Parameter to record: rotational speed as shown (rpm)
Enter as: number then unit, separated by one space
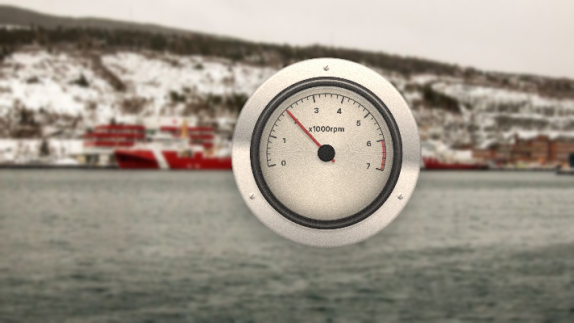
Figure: 2000 rpm
